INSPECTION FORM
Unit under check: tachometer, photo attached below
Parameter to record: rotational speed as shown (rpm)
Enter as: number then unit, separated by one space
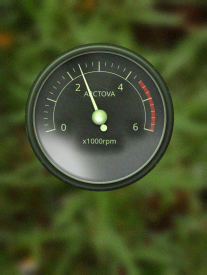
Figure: 2400 rpm
